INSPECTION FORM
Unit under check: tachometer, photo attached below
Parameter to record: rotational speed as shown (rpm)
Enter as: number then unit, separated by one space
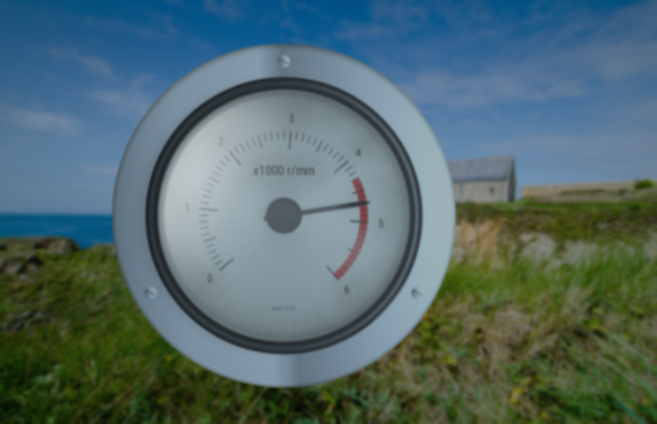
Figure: 4700 rpm
